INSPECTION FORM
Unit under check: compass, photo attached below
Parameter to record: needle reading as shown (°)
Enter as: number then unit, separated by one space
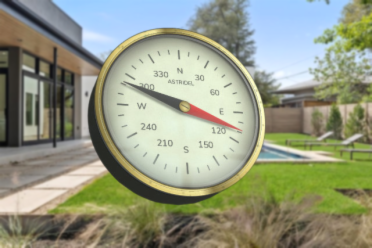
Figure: 110 °
